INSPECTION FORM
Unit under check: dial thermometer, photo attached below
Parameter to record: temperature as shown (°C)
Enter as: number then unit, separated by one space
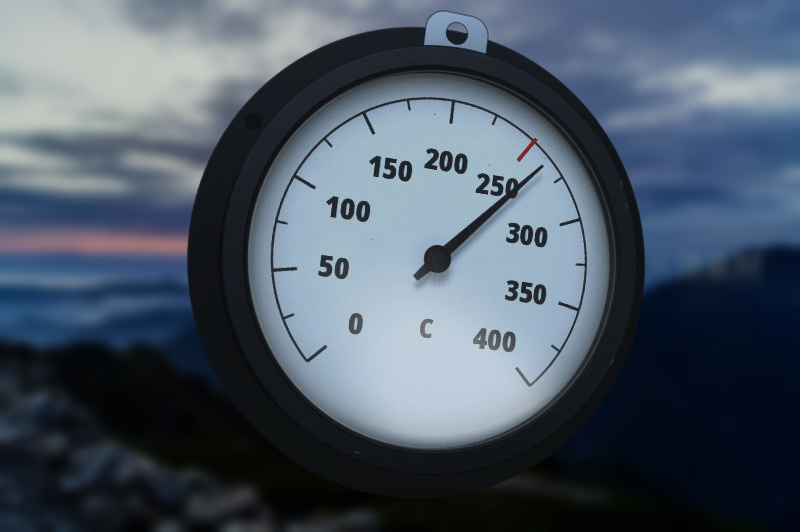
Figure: 262.5 °C
